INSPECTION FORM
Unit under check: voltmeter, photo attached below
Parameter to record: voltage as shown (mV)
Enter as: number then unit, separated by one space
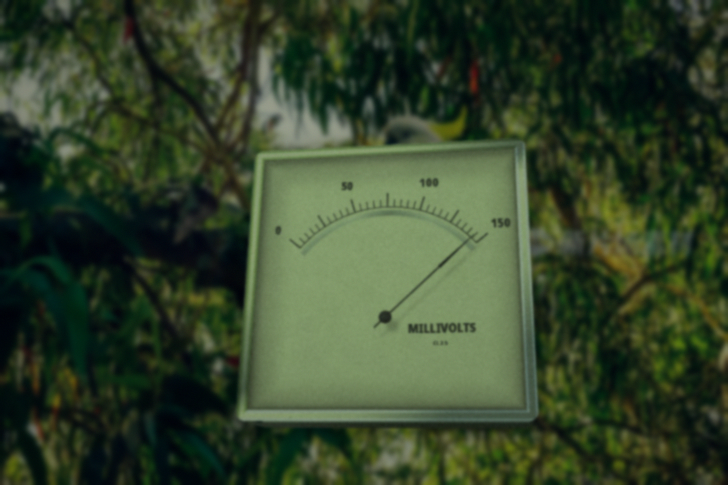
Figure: 145 mV
